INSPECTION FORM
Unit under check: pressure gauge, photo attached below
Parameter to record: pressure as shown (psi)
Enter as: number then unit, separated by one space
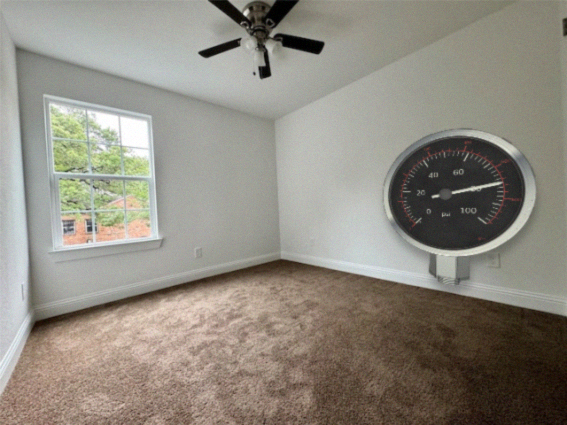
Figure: 80 psi
